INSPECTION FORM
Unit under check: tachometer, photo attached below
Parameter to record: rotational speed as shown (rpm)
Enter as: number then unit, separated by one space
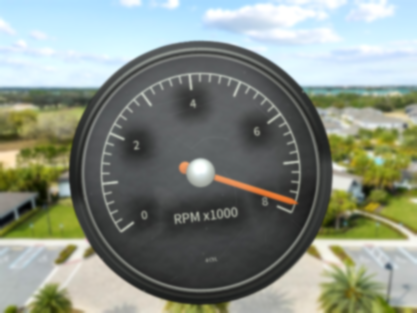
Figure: 7800 rpm
